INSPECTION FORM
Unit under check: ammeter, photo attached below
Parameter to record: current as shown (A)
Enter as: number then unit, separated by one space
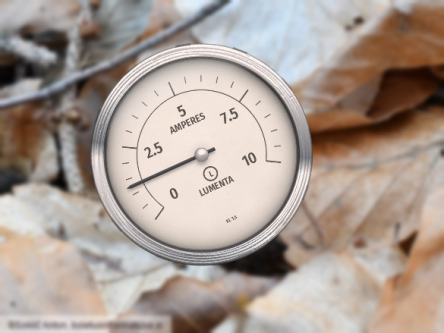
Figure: 1.25 A
